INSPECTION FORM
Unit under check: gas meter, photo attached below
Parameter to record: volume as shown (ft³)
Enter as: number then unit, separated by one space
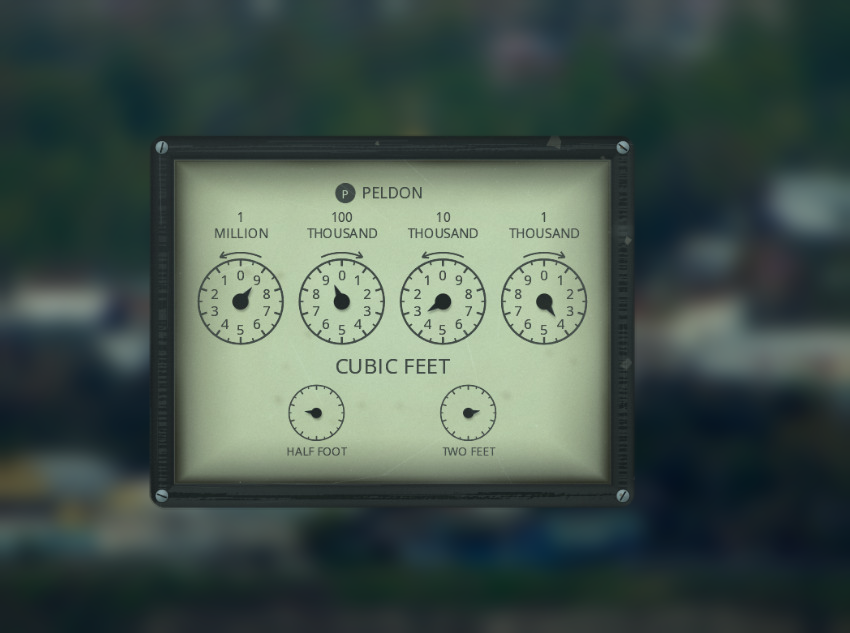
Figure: 893400 ft³
